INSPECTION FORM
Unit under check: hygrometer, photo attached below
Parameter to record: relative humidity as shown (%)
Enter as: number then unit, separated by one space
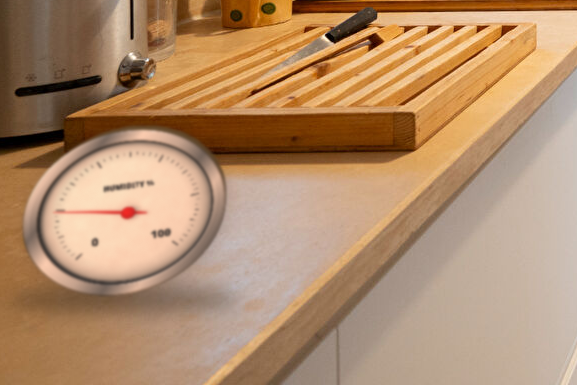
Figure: 20 %
